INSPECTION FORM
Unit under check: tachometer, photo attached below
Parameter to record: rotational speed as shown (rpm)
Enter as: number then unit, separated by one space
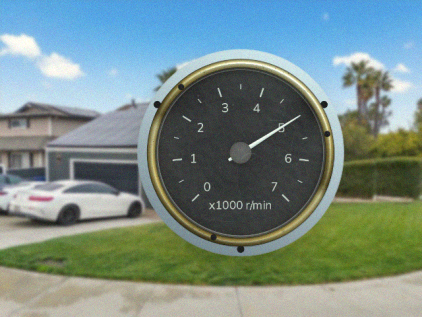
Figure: 5000 rpm
